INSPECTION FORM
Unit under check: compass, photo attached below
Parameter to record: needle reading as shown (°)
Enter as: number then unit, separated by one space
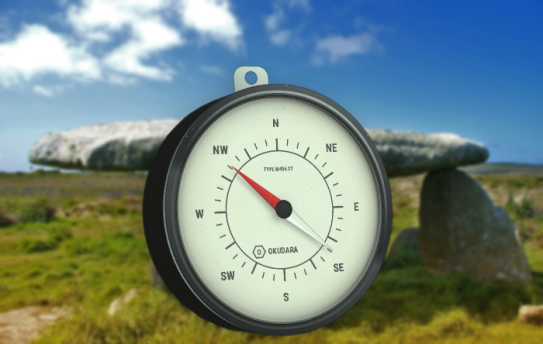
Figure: 310 °
